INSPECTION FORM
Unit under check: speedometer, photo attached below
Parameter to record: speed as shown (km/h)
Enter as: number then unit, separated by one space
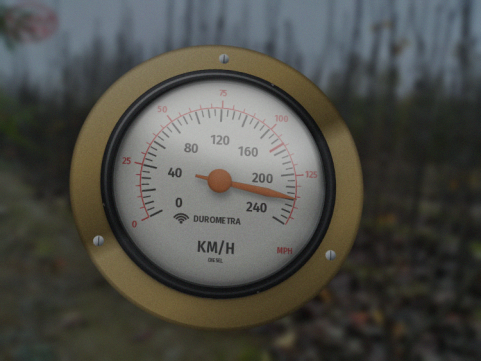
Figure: 220 km/h
